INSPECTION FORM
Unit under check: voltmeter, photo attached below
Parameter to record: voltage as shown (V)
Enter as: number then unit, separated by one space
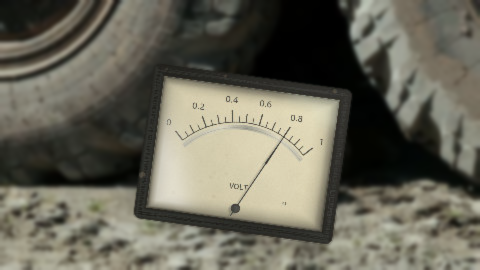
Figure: 0.8 V
